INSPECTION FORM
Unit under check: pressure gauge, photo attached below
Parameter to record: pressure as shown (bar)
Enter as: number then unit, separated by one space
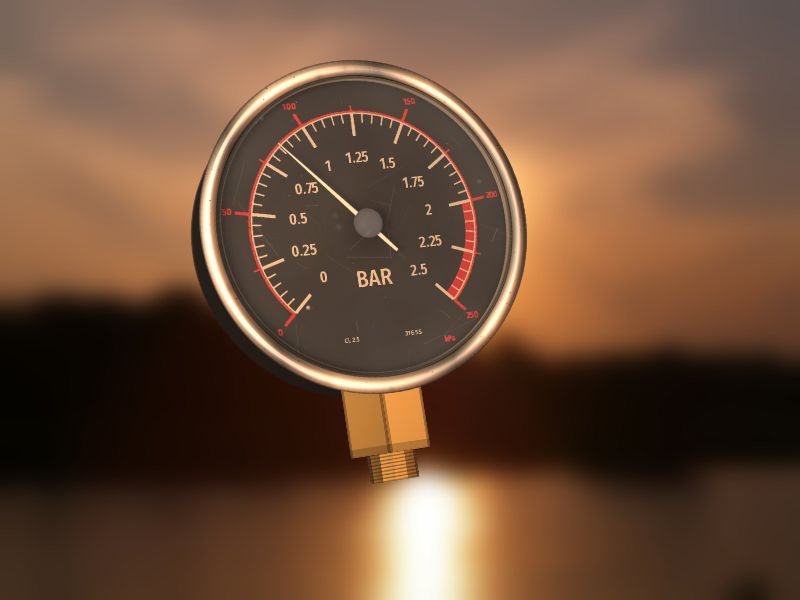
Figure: 0.85 bar
